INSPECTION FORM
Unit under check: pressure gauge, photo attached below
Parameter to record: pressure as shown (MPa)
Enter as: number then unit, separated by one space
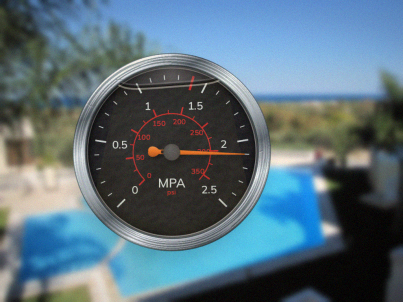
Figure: 2.1 MPa
